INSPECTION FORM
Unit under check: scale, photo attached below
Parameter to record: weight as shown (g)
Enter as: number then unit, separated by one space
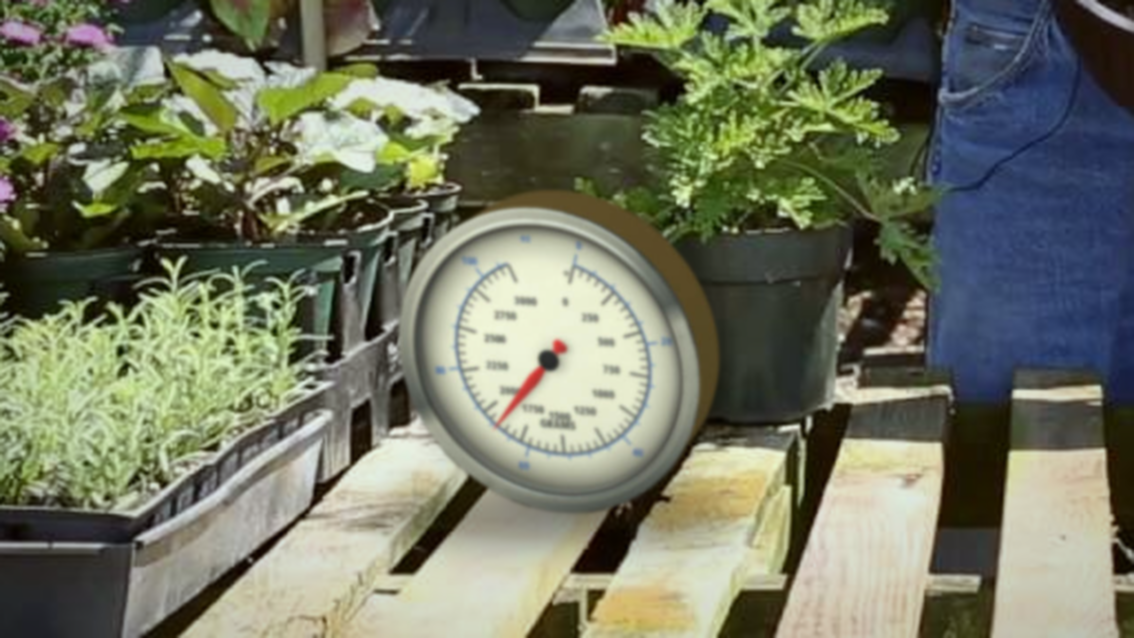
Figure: 1900 g
